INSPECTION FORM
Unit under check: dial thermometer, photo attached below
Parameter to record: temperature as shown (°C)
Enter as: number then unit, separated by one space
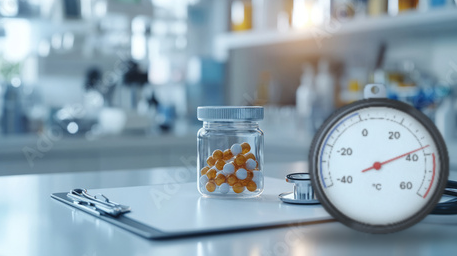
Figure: 36 °C
